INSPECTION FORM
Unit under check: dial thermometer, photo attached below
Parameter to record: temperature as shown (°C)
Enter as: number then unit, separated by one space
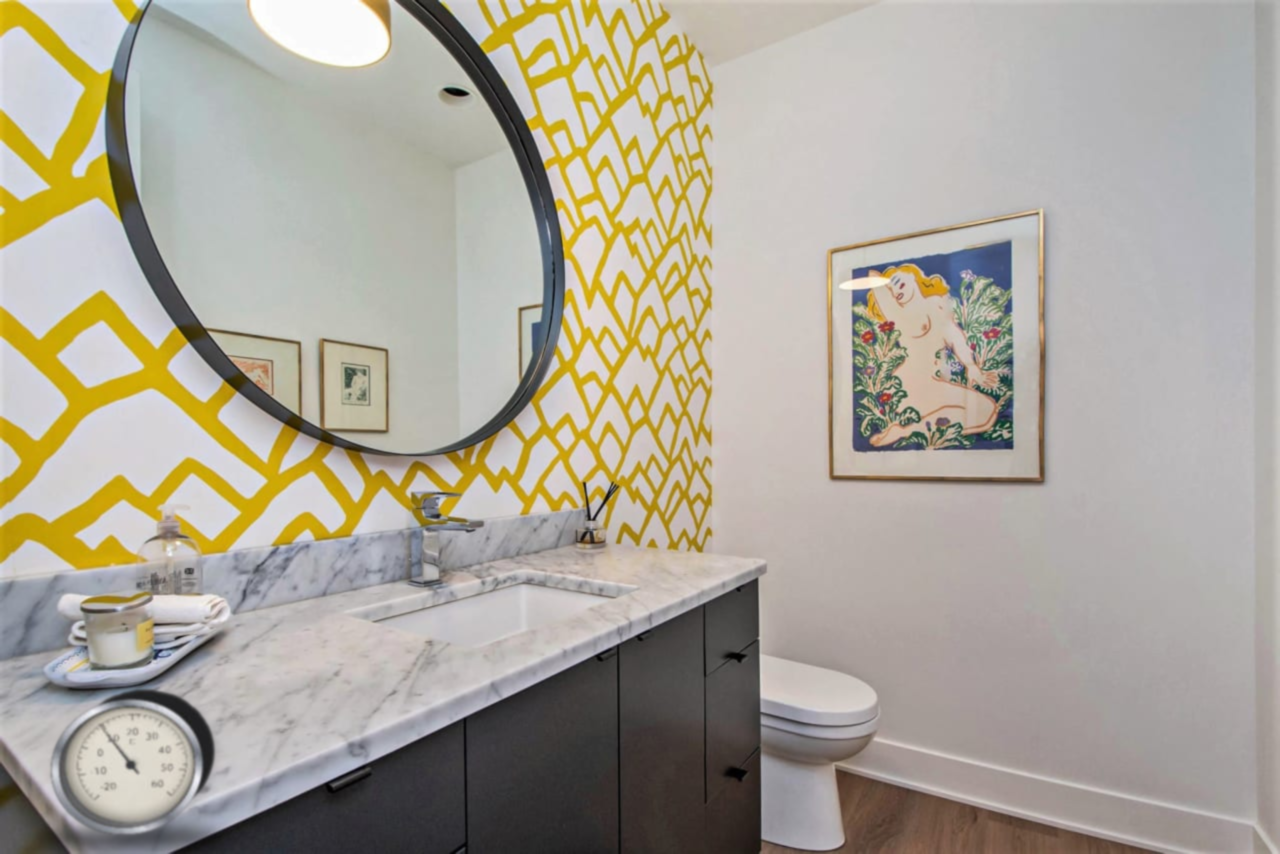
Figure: 10 °C
